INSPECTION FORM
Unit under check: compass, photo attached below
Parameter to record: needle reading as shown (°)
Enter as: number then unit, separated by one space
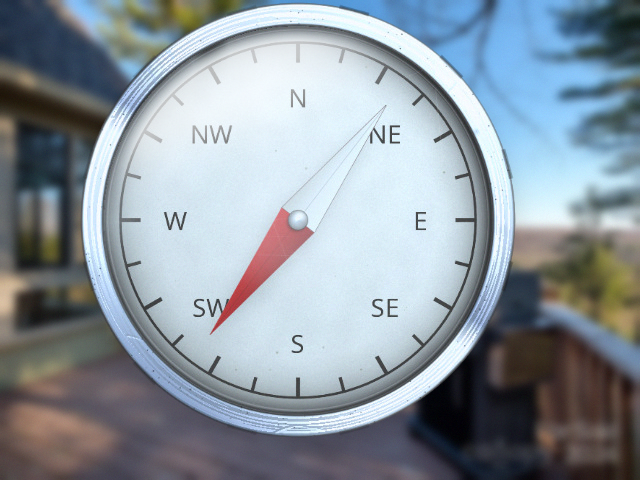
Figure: 217.5 °
